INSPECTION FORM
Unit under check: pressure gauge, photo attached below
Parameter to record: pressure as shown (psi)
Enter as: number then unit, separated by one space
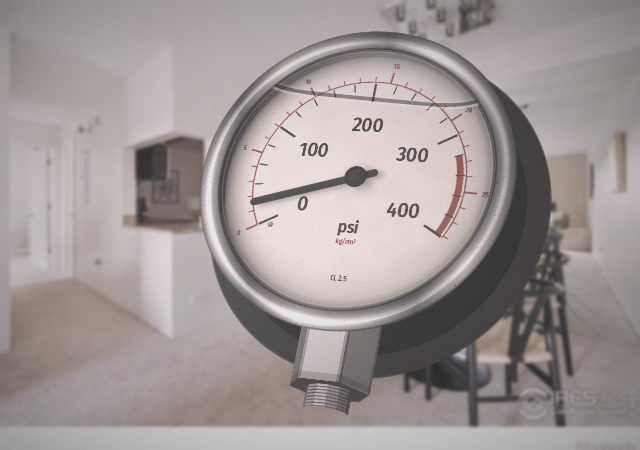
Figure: 20 psi
